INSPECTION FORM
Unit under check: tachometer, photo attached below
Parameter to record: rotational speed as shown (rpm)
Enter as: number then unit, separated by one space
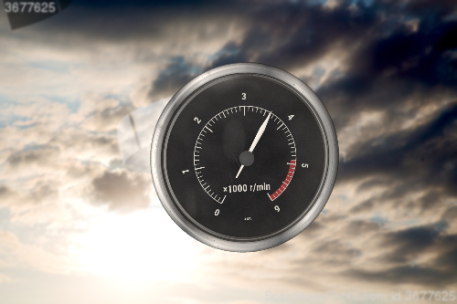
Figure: 3600 rpm
